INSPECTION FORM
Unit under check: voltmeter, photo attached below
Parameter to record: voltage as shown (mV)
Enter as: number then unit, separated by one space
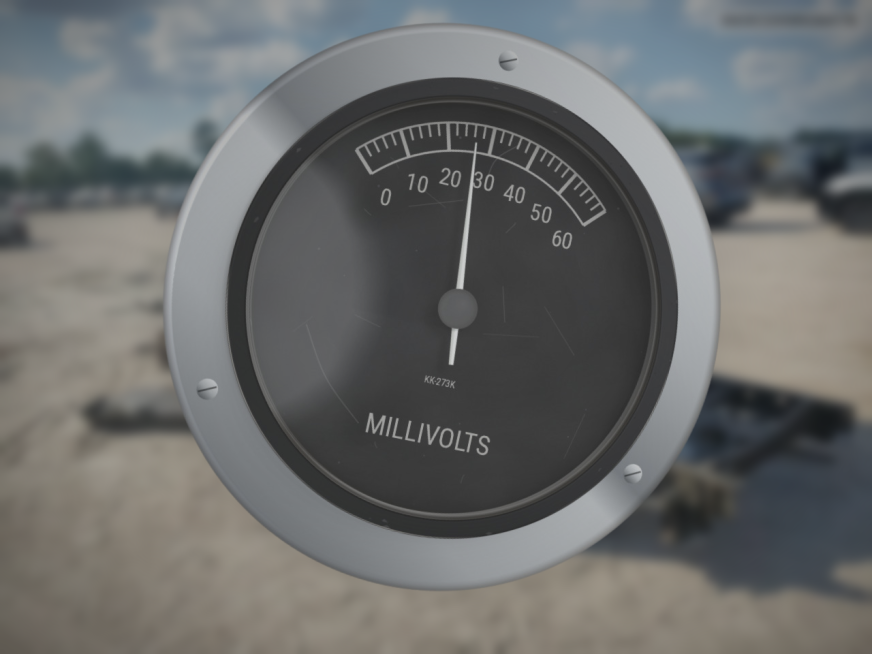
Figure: 26 mV
